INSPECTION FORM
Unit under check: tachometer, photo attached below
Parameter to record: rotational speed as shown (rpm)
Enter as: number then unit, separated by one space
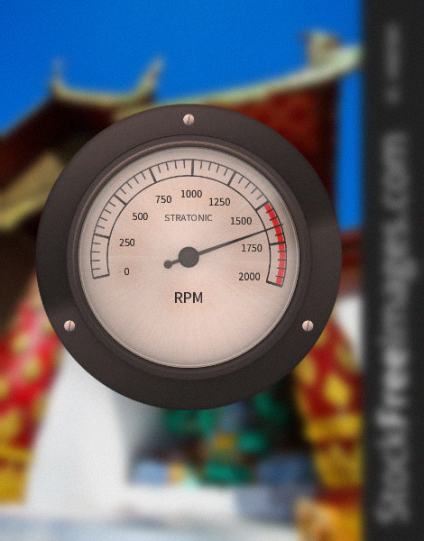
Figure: 1650 rpm
